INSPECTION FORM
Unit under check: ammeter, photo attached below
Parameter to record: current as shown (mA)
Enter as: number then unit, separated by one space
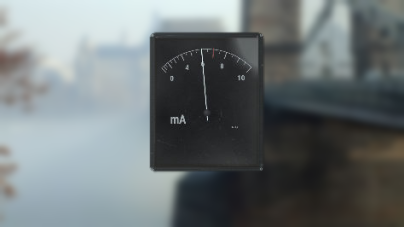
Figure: 6 mA
